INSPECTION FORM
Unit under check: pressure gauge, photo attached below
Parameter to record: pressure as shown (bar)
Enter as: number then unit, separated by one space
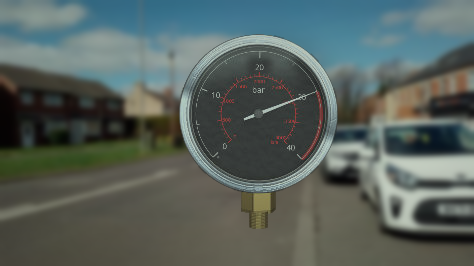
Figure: 30 bar
